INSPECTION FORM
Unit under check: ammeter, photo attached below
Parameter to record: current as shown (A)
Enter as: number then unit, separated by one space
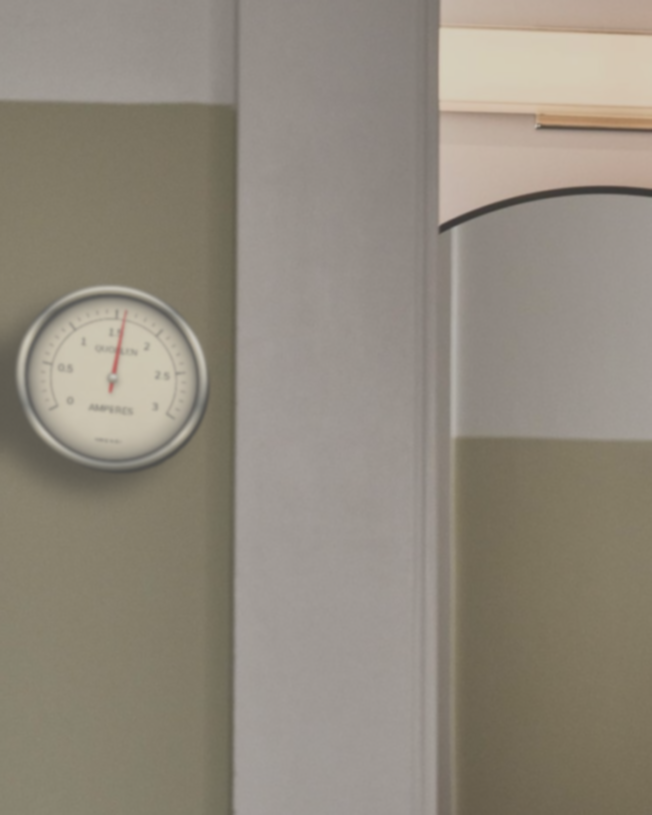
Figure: 1.6 A
